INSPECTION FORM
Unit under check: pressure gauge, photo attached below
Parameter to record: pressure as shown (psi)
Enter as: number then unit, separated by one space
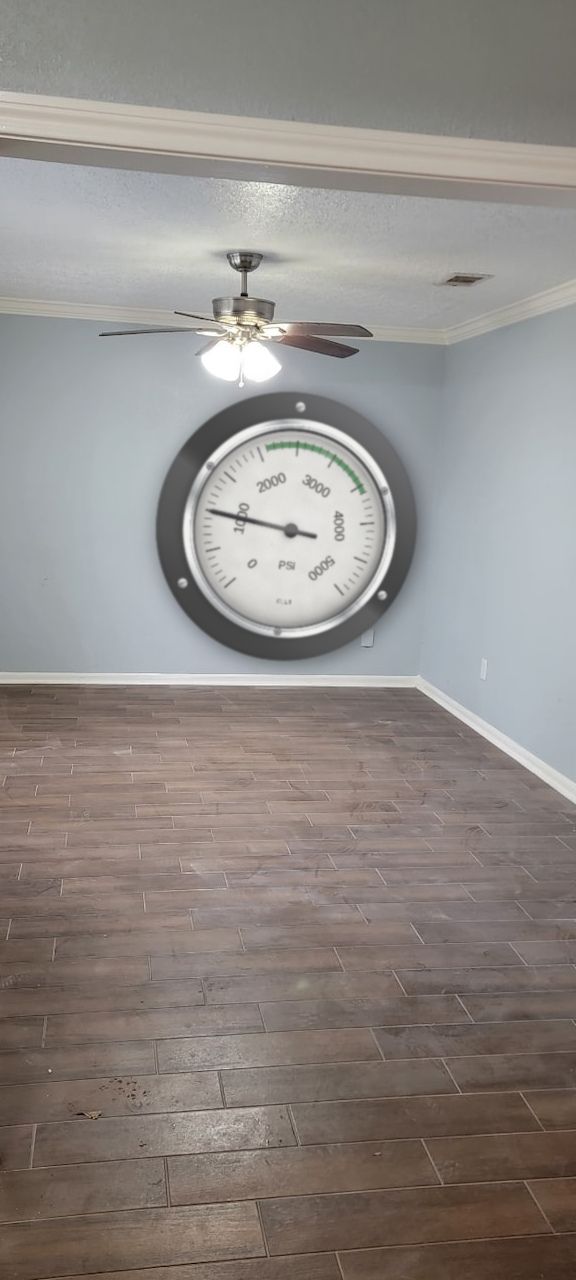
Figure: 1000 psi
